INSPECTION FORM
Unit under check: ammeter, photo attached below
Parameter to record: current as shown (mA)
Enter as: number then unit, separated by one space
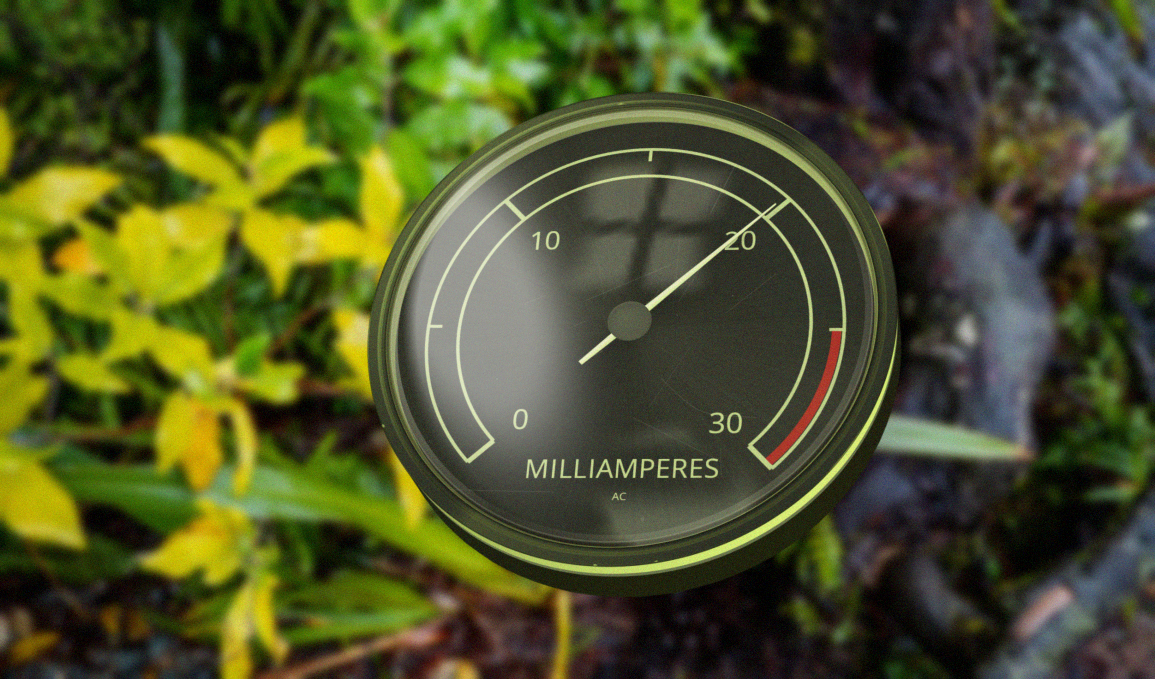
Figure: 20 mA
